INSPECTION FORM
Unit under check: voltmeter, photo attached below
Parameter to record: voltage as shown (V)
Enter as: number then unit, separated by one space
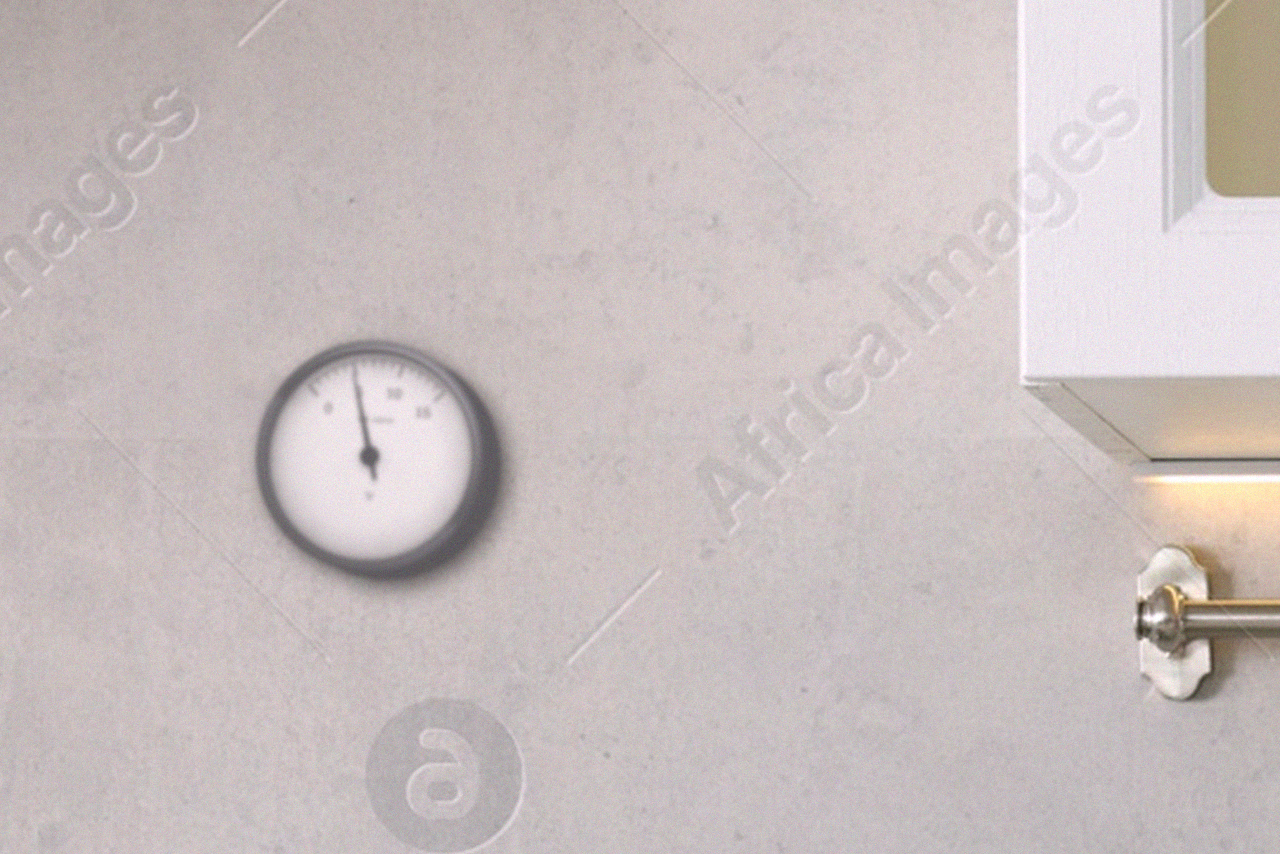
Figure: 5 V
